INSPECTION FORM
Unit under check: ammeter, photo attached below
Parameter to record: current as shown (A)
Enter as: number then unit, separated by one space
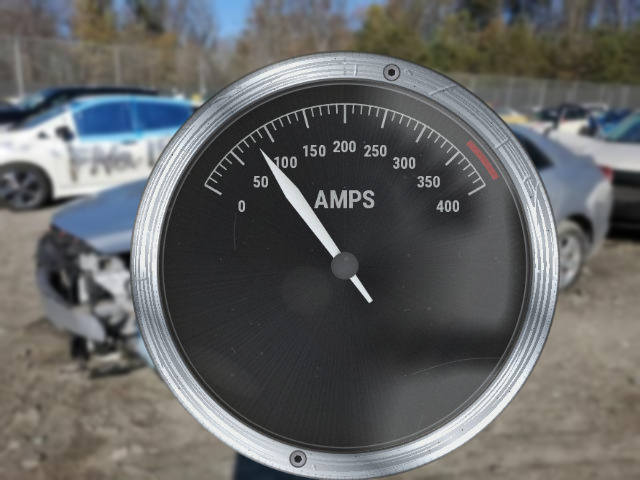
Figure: 80 A
